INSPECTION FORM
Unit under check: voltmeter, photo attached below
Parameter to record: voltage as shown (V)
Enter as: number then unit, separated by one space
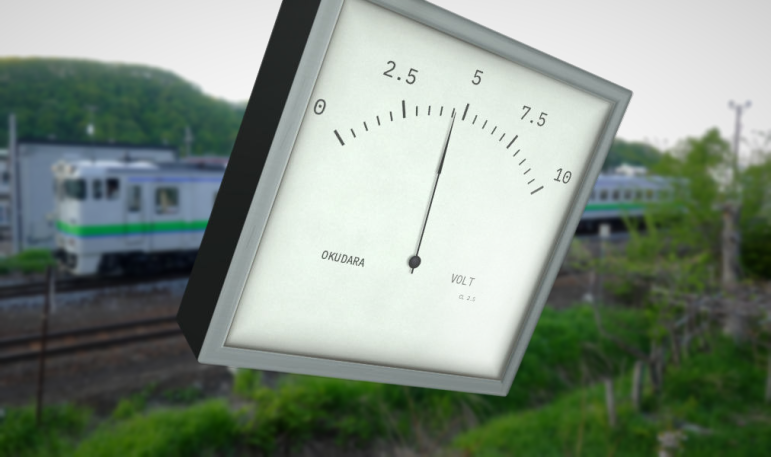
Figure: 4.5 V
